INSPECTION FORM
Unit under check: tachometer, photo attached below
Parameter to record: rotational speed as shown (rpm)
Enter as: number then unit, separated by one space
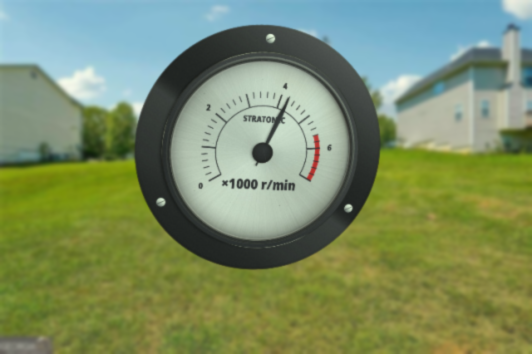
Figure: 4200 rpm
